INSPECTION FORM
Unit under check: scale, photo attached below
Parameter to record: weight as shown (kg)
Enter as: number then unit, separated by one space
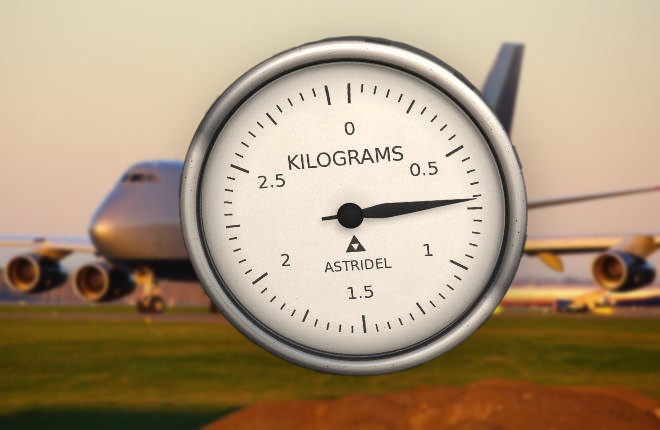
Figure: 0.7 kg
